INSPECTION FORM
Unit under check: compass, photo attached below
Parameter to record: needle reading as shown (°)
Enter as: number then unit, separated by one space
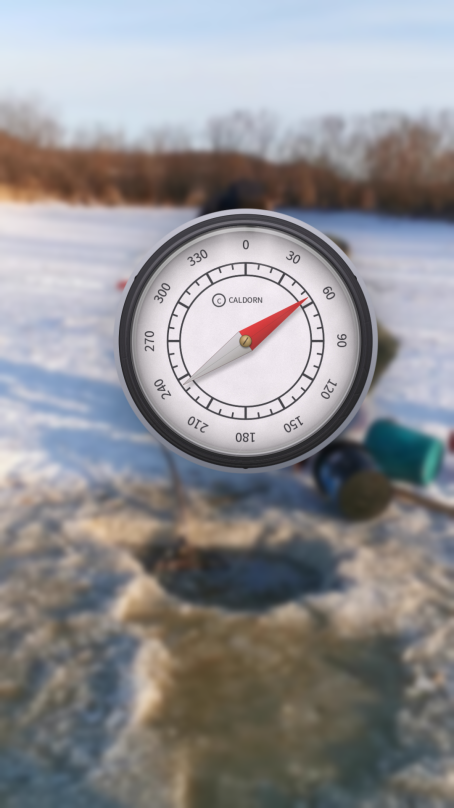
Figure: 55 °
